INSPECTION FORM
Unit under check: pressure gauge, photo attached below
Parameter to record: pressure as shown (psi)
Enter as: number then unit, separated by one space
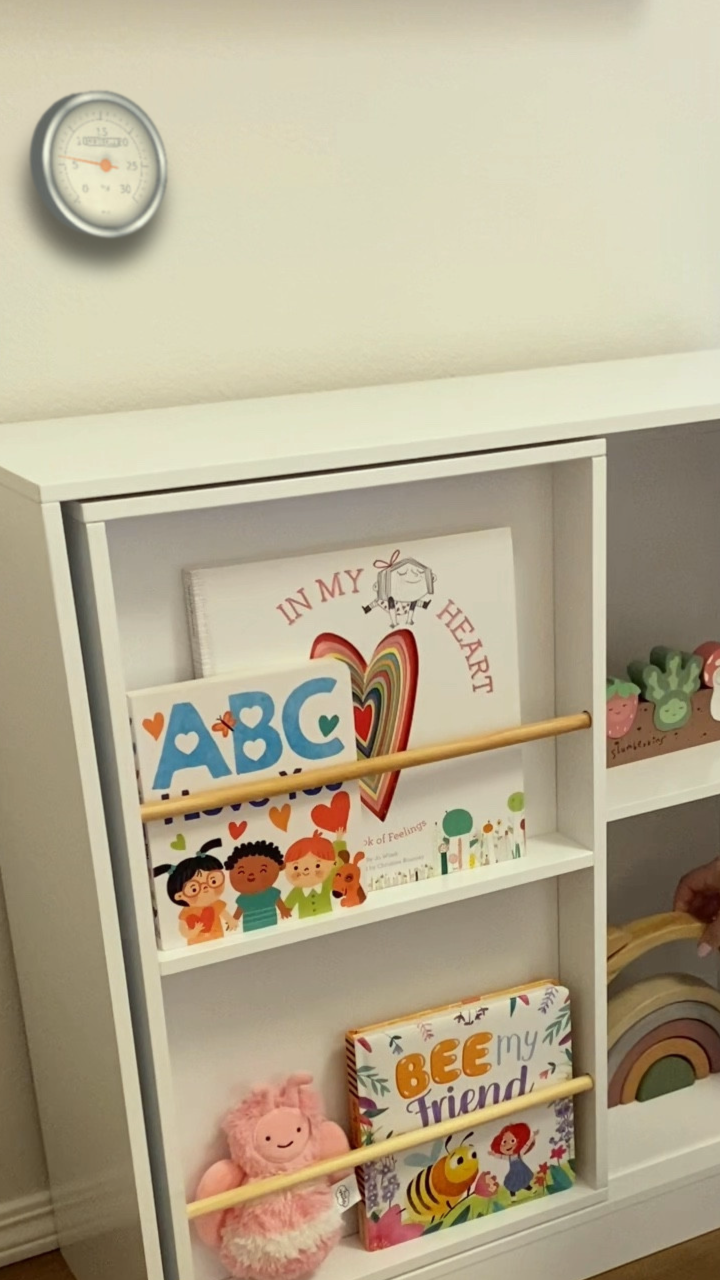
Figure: 6 psi
